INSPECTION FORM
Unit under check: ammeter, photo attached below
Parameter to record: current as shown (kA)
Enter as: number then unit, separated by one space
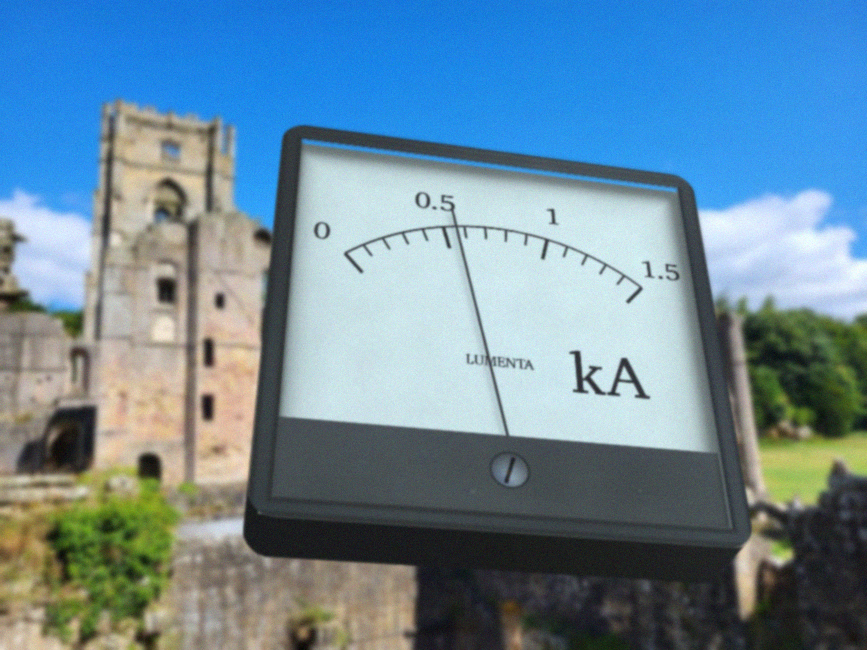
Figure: 0.55 kA
